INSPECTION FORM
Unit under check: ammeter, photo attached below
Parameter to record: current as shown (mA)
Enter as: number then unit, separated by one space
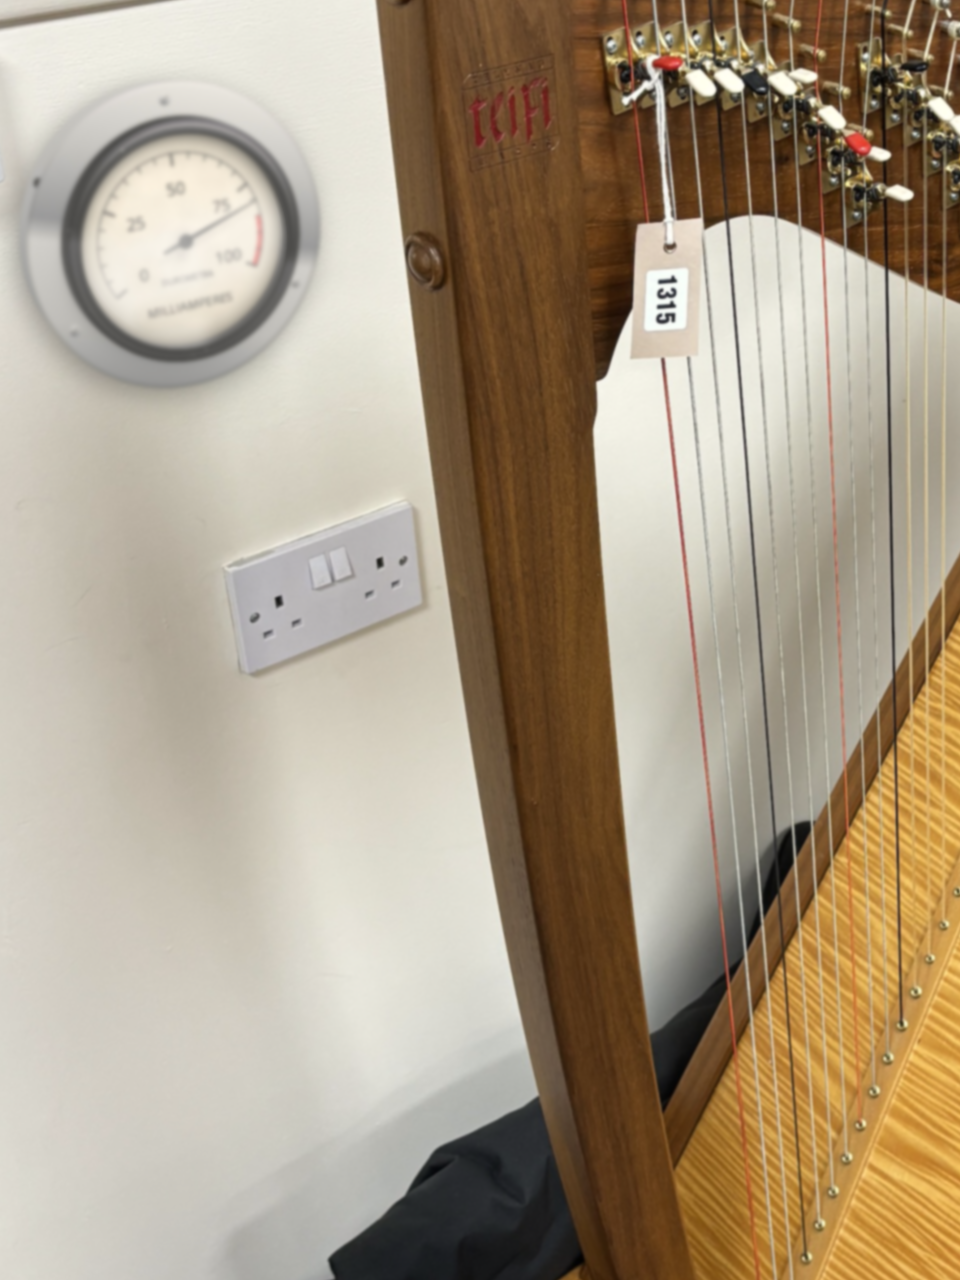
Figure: 80 mA
